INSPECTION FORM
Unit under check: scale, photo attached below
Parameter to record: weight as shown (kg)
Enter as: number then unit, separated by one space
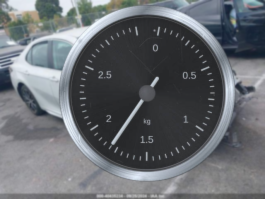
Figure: 1.8 kg
